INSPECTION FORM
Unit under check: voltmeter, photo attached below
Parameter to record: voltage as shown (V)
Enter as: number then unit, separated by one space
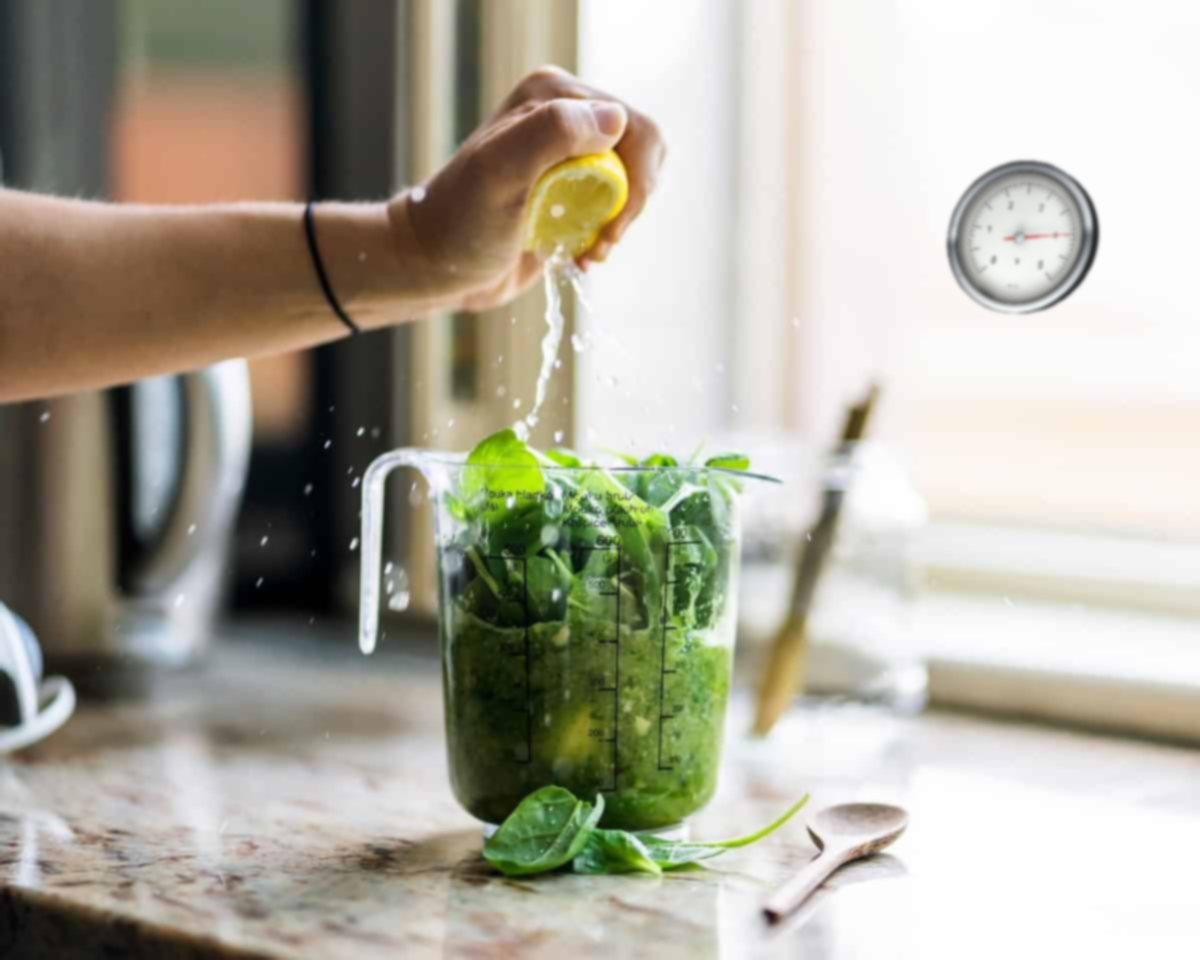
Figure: 4 V
